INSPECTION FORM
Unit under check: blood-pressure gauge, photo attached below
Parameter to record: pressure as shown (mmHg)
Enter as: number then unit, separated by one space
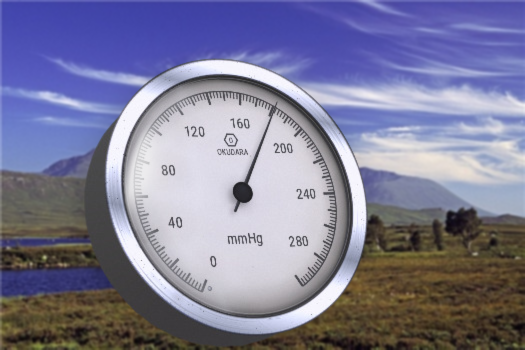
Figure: 180 mmHg
